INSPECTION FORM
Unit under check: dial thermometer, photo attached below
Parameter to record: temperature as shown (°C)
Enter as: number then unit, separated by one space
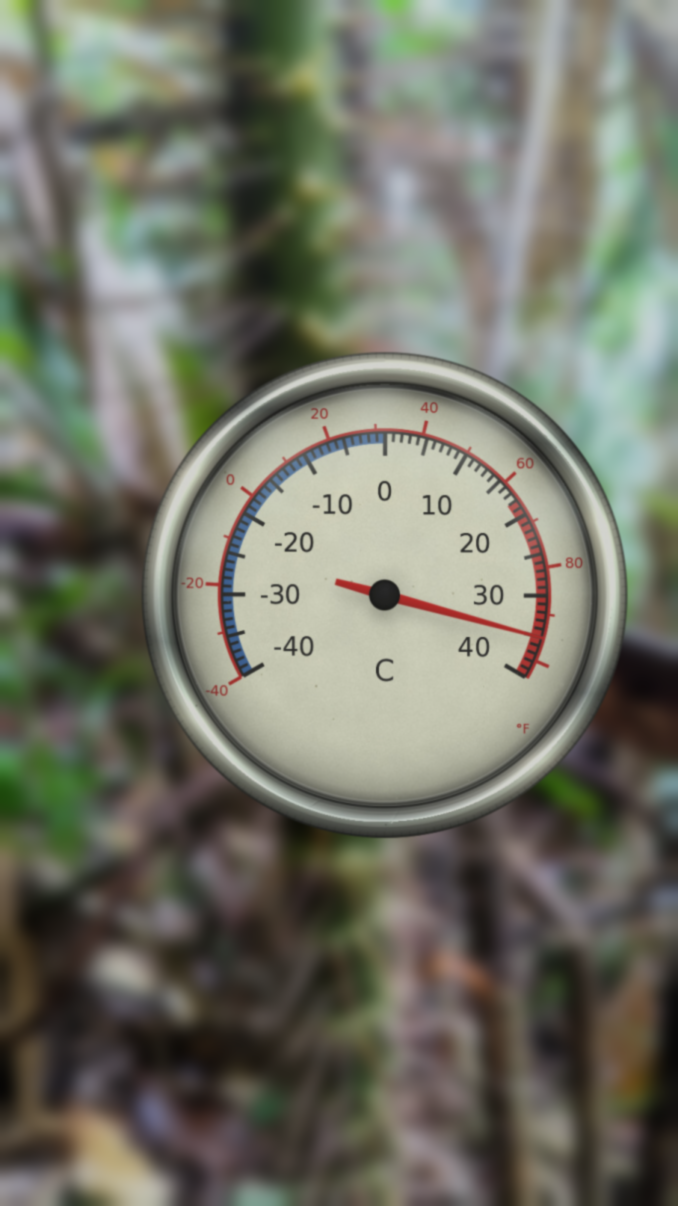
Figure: 35 °C
